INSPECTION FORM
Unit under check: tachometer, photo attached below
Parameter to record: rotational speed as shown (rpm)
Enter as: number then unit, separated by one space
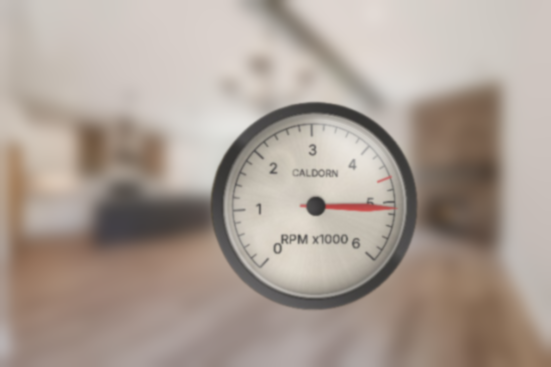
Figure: 5100 rpm
